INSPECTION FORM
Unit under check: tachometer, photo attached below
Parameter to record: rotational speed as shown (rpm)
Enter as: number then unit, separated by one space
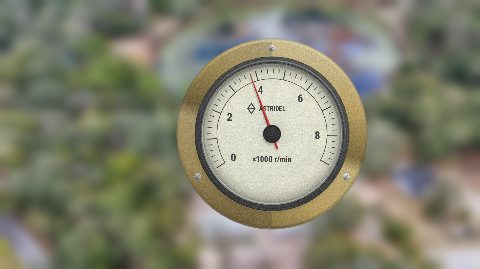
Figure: 3800 rpm
